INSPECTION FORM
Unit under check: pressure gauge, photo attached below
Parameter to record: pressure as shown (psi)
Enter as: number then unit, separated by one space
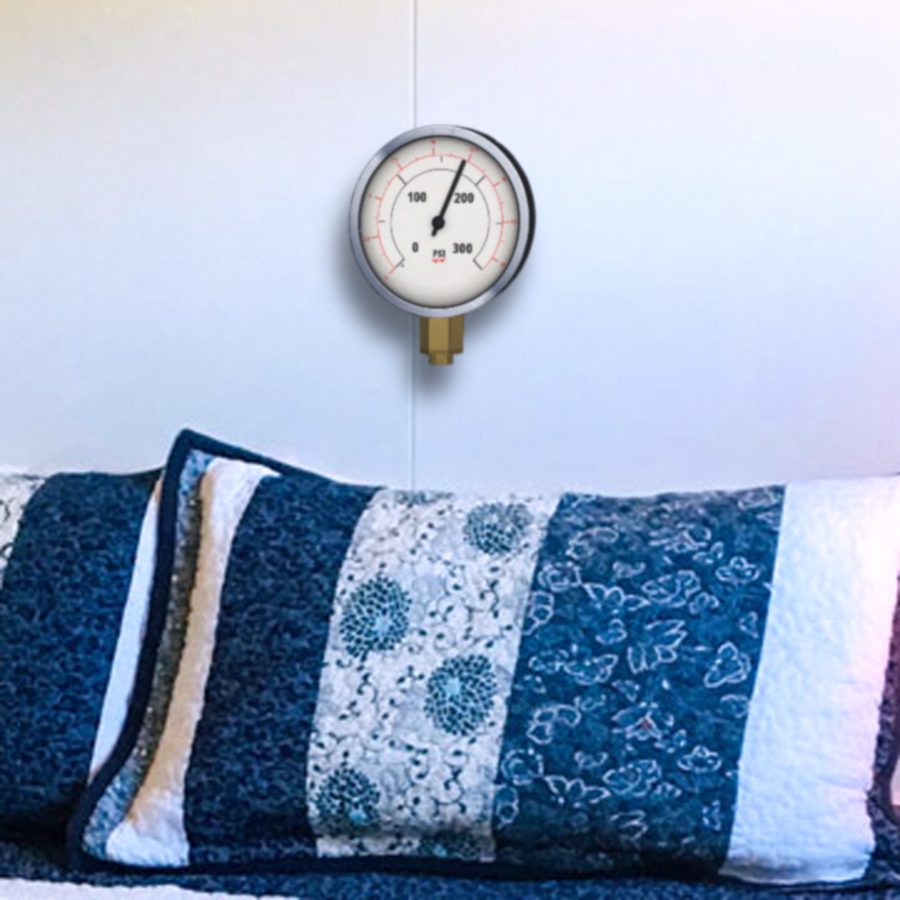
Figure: 175 psi
